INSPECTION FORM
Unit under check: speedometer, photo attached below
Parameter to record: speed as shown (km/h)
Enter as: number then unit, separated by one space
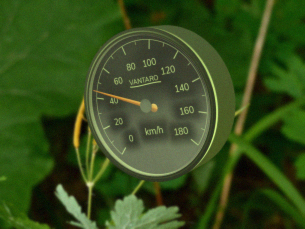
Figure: 45 km/h
